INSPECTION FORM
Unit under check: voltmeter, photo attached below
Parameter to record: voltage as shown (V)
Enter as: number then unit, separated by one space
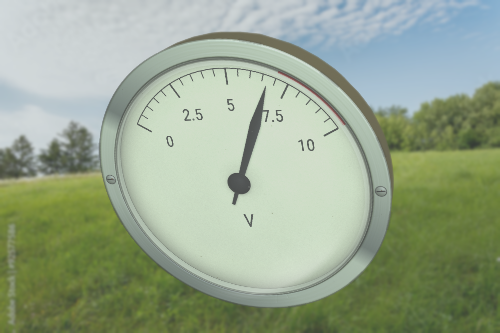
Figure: 6.75 V
